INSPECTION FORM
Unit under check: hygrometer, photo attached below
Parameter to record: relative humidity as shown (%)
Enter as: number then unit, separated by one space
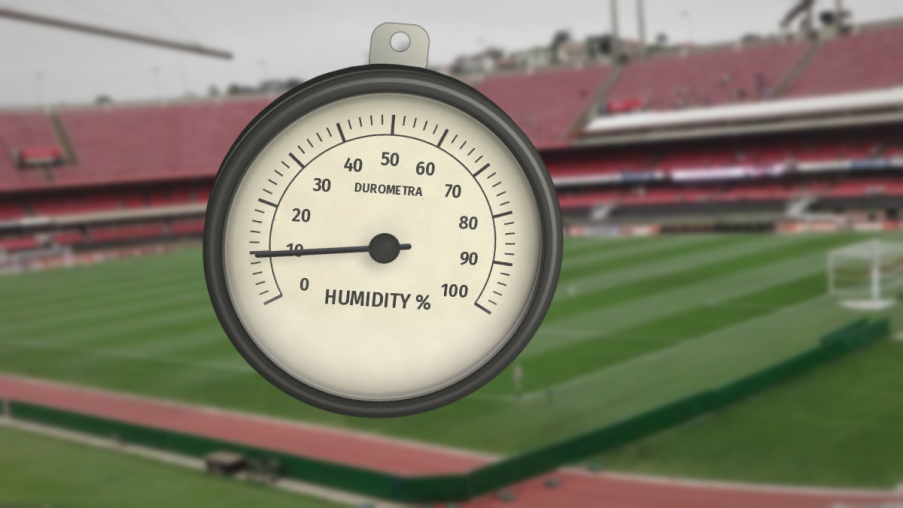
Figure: 10 %
